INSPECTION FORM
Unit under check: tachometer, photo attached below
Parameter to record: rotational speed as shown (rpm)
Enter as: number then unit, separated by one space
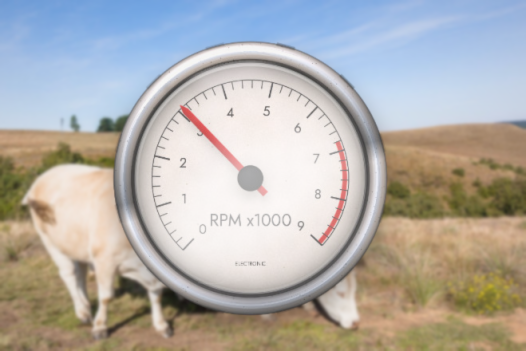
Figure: 3100 rpm
